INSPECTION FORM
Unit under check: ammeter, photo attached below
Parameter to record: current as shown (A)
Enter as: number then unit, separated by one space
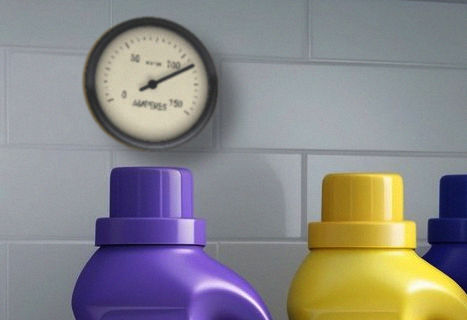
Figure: 110 A
